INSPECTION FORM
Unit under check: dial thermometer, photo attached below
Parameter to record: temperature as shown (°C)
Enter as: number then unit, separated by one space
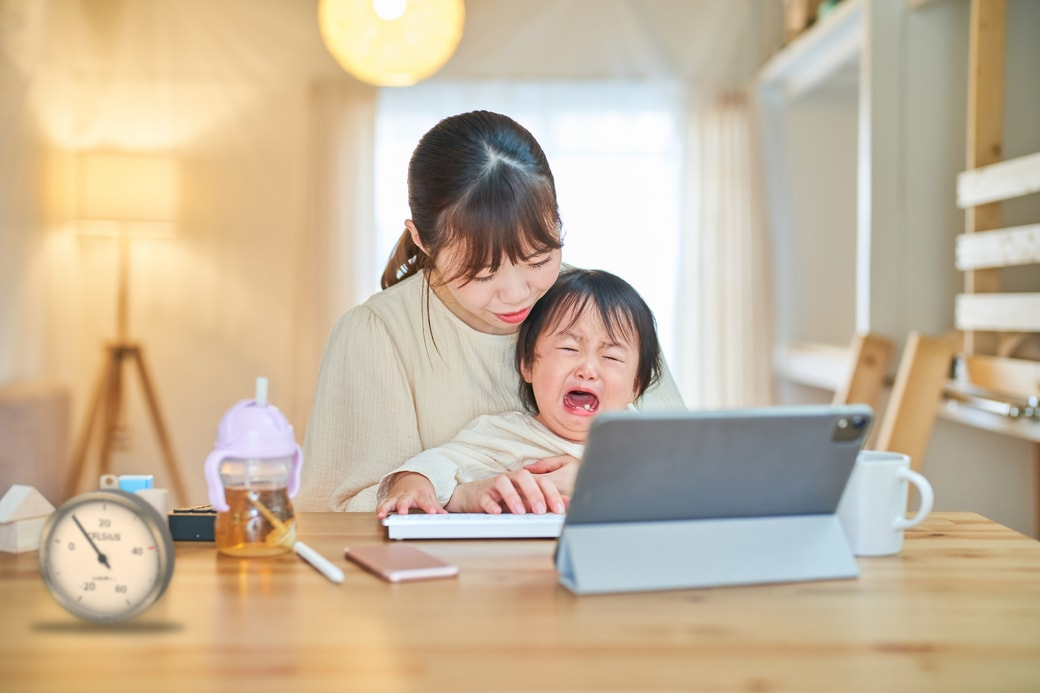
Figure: 10 °C
